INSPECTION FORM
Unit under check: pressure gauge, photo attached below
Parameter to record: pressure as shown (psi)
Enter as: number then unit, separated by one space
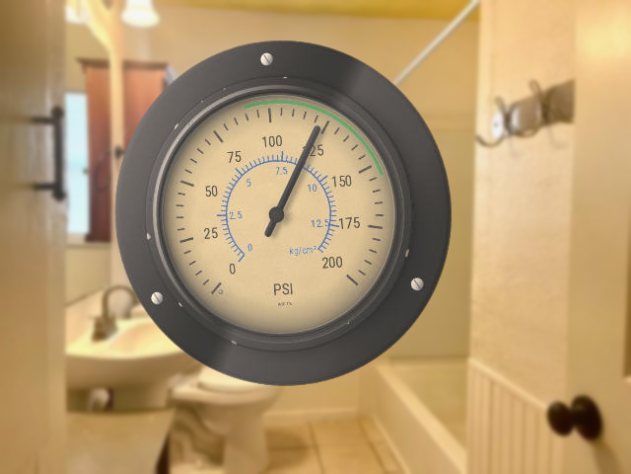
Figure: 122.5 psi
